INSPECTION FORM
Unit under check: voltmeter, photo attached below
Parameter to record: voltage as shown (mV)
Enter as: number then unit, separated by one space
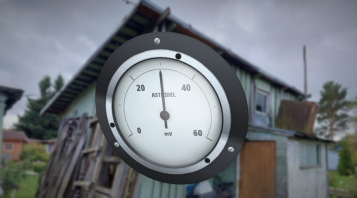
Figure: 30 mV
